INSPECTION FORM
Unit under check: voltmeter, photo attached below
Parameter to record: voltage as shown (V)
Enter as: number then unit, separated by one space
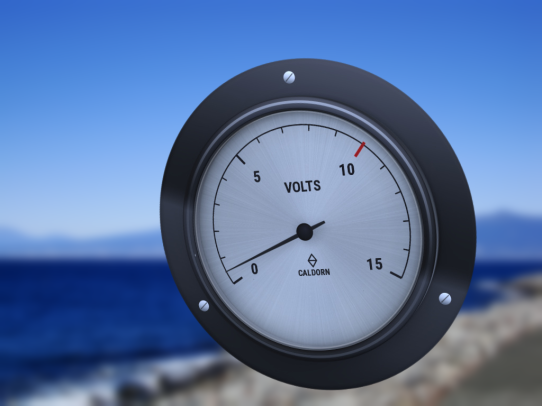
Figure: 0.5 V
